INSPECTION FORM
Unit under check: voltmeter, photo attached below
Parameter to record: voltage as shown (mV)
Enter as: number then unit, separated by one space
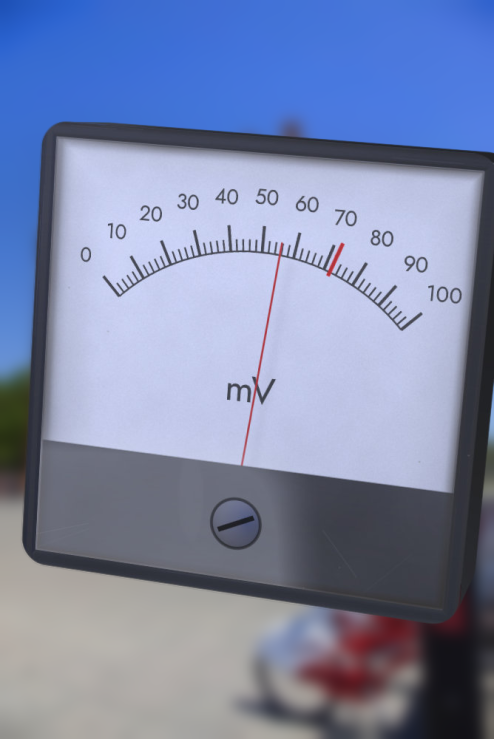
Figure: 56 mV
